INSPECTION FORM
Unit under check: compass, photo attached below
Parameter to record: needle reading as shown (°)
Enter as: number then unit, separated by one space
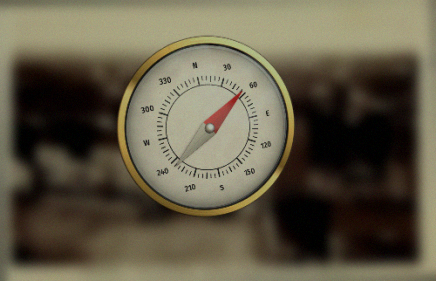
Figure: 55 °
